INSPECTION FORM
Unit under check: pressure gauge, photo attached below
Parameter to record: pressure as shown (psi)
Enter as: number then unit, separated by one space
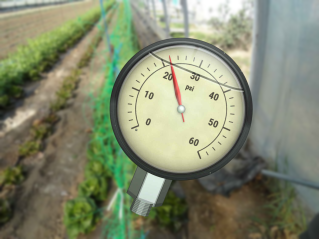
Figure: 22 psi
